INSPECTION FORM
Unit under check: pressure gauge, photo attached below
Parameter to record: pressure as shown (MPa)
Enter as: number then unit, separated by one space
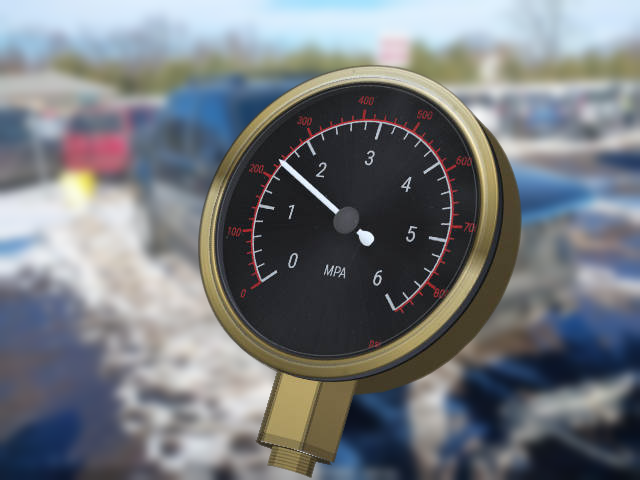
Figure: 1.6 MPa
